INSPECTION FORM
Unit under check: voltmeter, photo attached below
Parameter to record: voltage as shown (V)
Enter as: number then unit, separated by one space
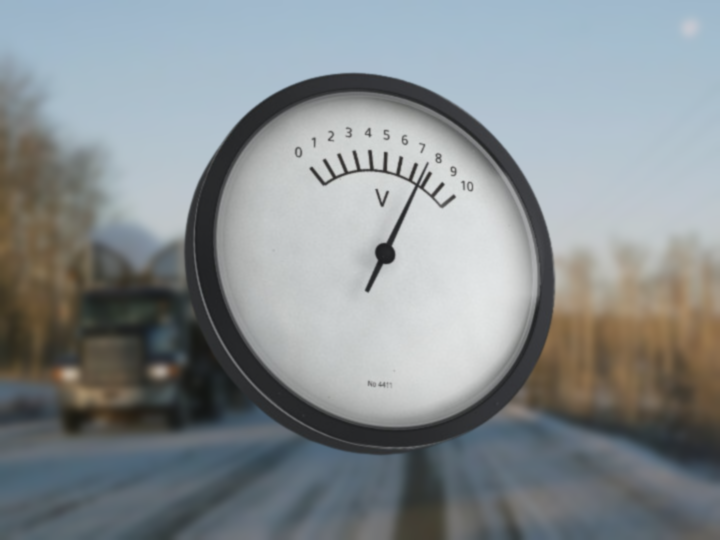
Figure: 7.5 V
